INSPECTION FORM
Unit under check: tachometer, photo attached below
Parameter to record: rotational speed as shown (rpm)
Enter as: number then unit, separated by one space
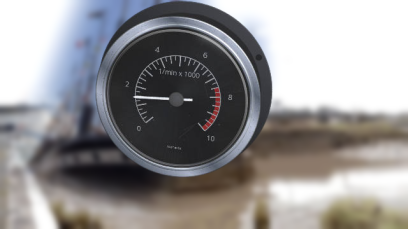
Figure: 1500 rpm
